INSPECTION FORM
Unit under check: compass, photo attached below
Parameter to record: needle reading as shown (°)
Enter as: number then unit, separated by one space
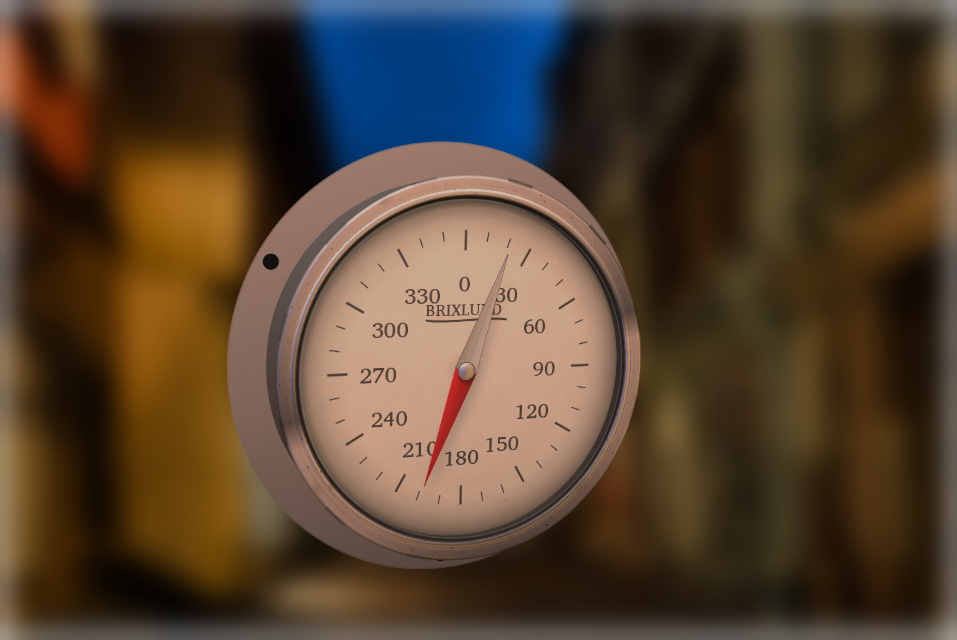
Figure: 200 °
